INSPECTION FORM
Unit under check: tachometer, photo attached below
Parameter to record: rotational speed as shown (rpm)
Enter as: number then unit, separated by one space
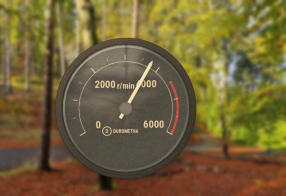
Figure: 3750 rpm
